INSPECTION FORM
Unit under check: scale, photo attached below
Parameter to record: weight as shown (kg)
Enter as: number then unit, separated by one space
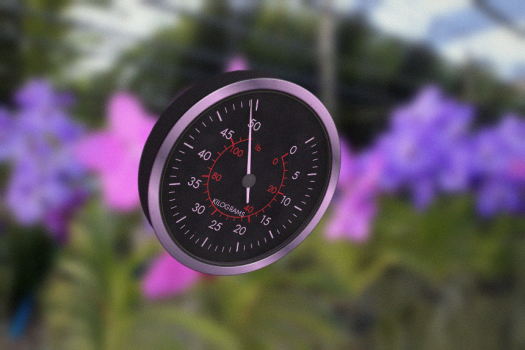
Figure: 49 kg
